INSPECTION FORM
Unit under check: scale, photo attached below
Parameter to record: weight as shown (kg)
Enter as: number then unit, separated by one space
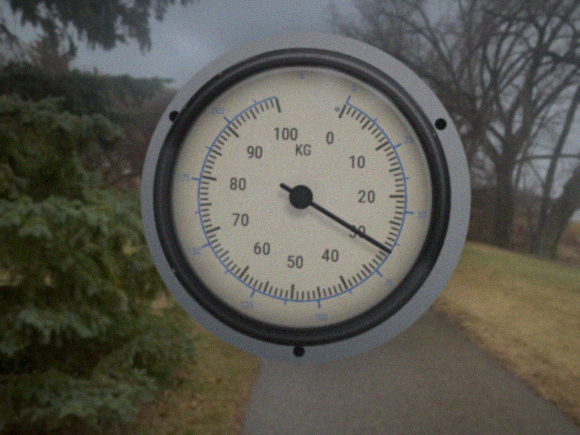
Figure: 30 kg
